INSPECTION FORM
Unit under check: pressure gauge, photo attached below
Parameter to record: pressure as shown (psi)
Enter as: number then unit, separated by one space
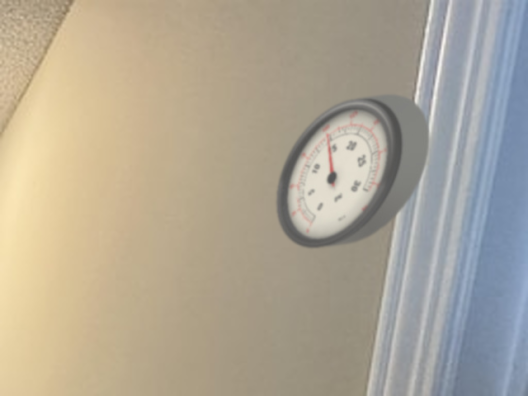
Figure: 15 psi
